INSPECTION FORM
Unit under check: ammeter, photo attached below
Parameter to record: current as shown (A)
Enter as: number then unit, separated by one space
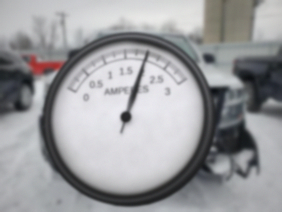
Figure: 2 A
